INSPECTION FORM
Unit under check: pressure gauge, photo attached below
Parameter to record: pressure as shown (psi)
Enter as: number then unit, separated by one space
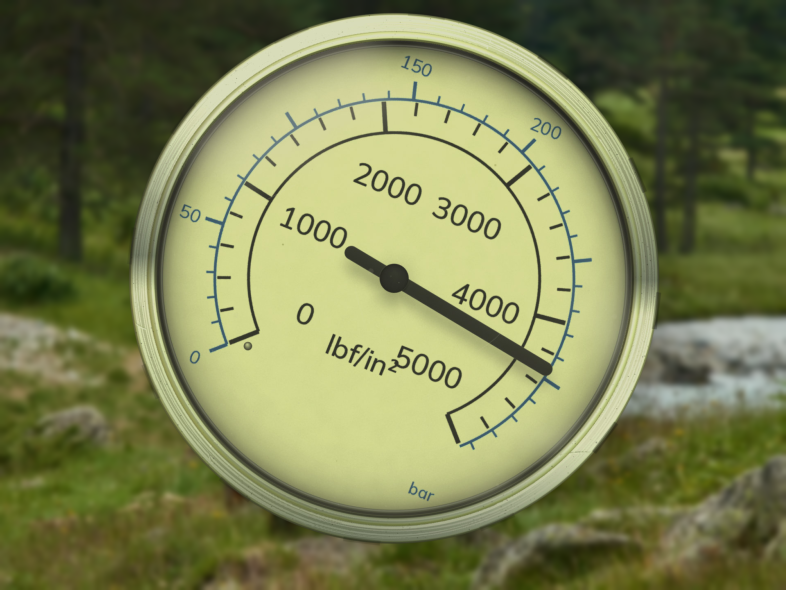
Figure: 4300 psi
